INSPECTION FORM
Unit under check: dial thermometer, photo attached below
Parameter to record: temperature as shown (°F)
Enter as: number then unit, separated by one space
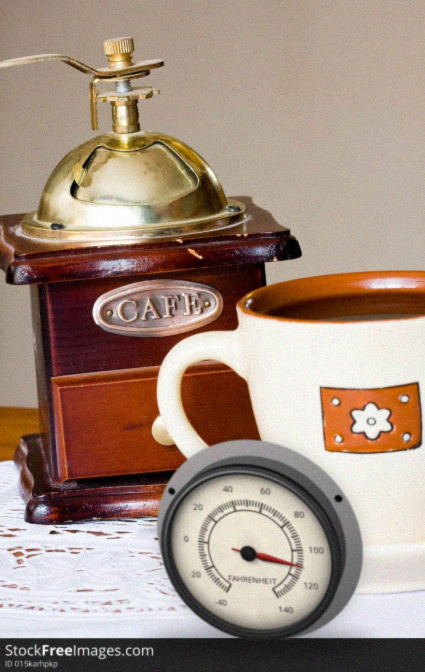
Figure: 110 °F
